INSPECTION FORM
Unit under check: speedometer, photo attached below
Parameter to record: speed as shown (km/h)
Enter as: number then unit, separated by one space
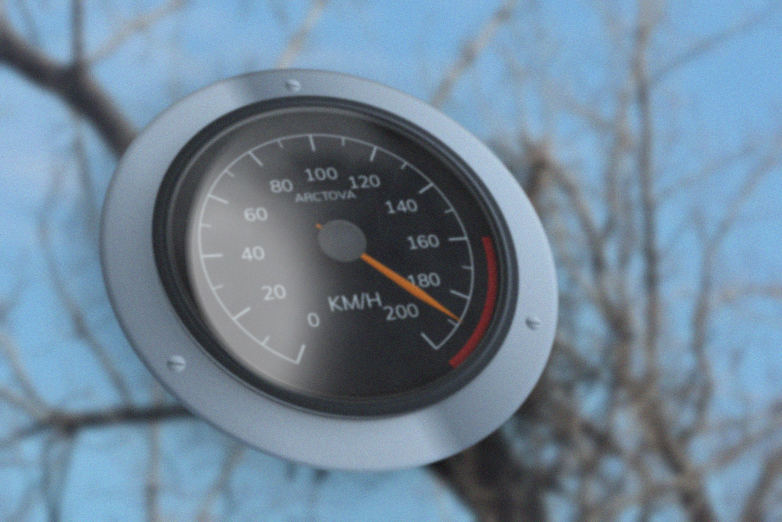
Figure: 190 km/h
